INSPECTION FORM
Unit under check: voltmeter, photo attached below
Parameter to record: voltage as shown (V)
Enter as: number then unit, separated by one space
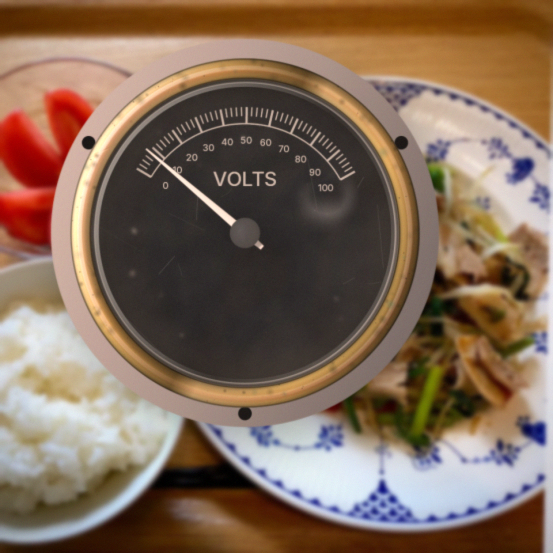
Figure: 8 V
